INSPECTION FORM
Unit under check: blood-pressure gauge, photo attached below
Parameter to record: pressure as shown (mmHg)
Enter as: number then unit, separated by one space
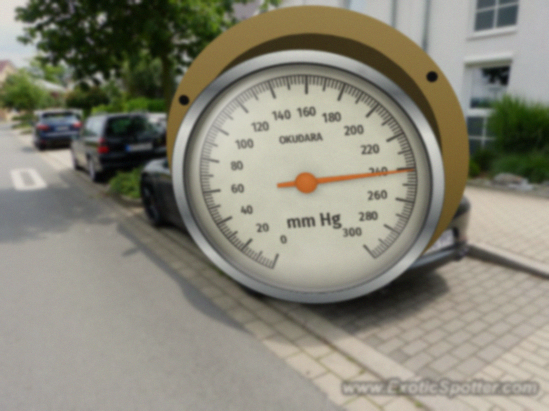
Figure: 240 mmHg
